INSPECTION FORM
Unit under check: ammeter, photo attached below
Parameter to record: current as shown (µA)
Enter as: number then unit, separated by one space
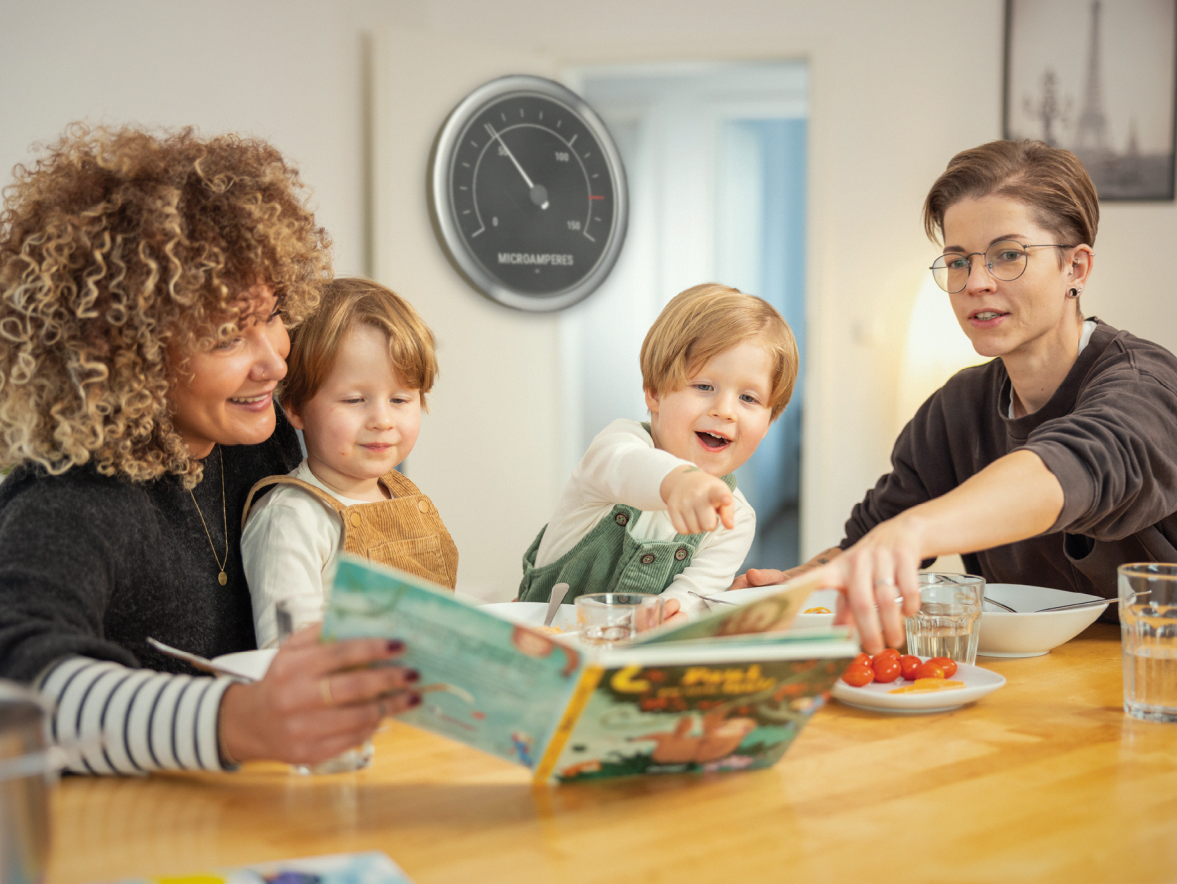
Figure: 50 µA
